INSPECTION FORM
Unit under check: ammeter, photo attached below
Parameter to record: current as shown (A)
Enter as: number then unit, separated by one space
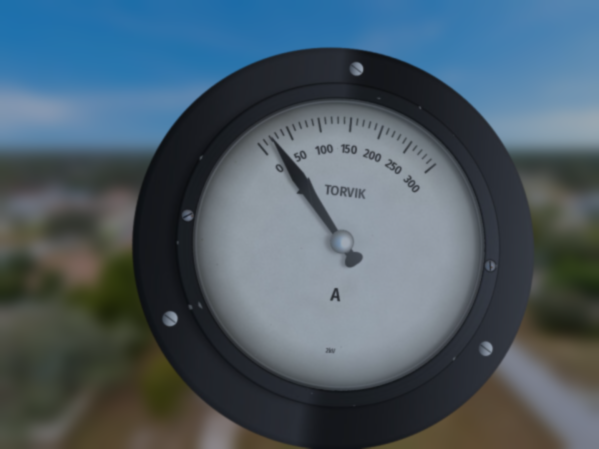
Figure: 20 A
